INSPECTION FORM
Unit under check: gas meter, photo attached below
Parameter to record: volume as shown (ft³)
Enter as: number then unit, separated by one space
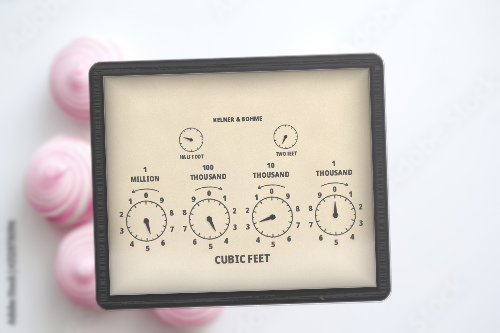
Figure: 543000 ft³
